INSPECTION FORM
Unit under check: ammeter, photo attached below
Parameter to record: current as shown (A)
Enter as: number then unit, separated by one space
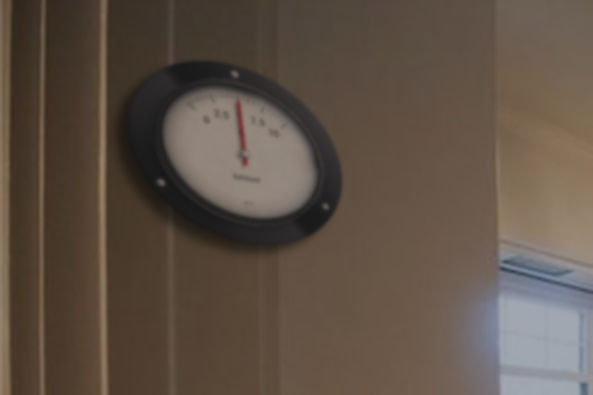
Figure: 5 A
